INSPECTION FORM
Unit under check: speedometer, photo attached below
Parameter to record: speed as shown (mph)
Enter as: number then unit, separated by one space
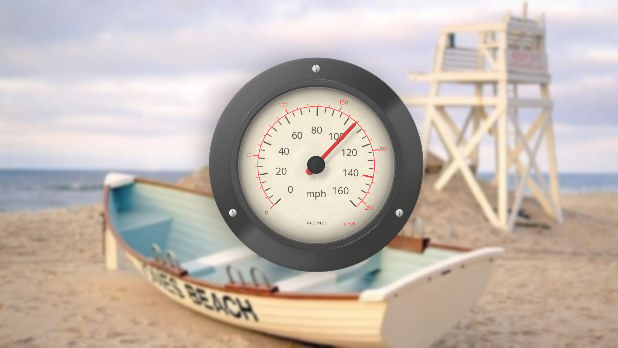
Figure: 105 mph
